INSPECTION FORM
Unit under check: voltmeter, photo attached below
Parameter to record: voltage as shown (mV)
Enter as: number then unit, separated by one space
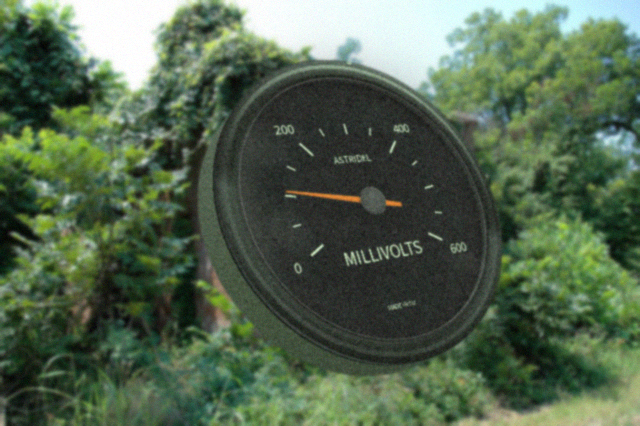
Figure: 100 mV
